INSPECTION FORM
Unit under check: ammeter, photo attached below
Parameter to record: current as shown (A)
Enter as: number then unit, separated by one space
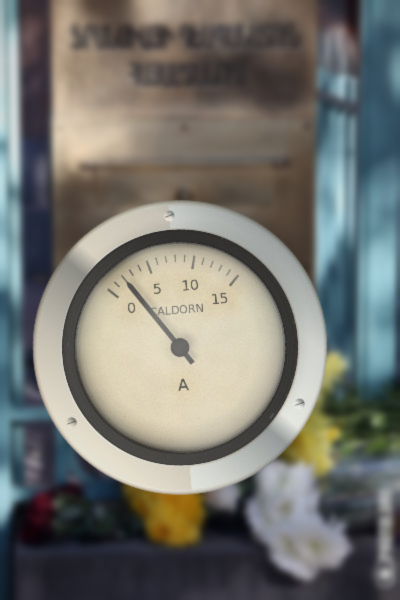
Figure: 2 A
